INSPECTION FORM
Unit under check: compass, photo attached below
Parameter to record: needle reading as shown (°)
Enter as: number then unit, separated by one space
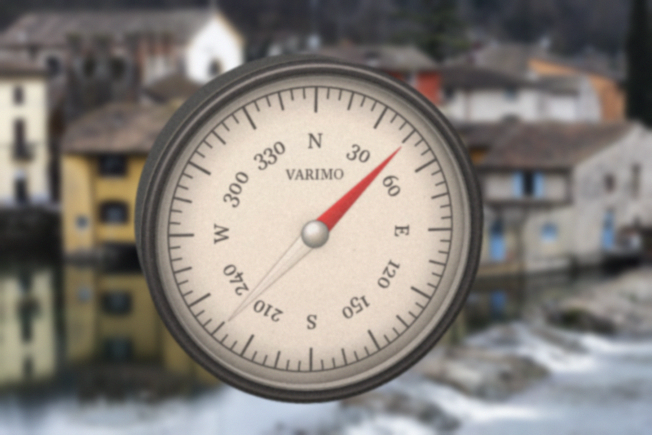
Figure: 45 °
